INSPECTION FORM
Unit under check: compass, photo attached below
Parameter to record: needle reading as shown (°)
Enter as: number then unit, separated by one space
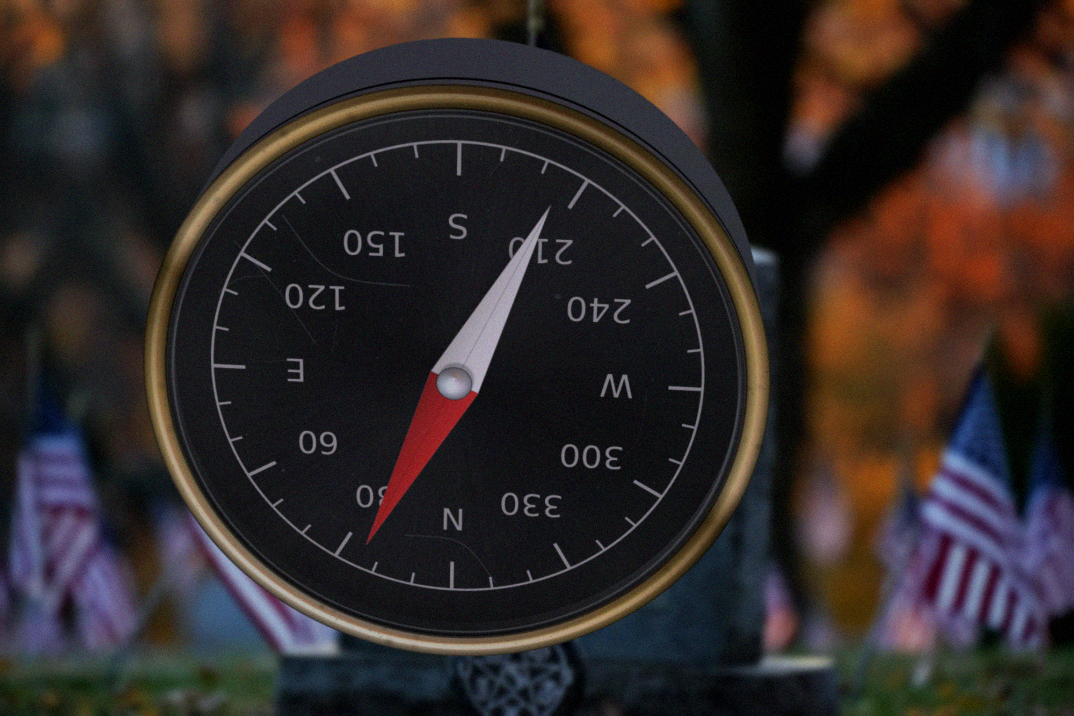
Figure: 25 °
